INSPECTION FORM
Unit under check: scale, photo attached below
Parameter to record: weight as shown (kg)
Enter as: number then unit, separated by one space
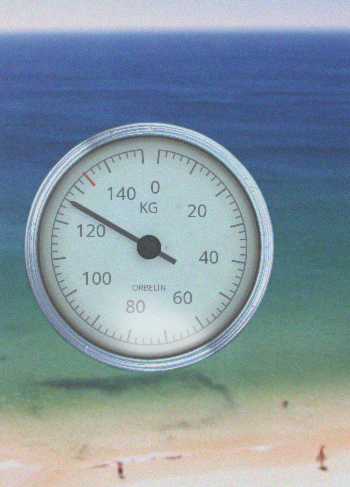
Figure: 126 kg
